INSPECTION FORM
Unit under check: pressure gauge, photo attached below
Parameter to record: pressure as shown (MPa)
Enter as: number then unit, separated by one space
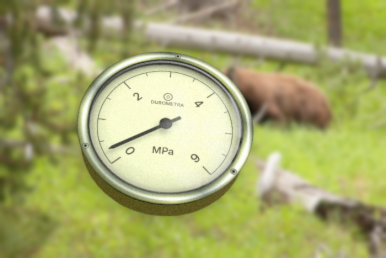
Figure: 0.25 MPa
